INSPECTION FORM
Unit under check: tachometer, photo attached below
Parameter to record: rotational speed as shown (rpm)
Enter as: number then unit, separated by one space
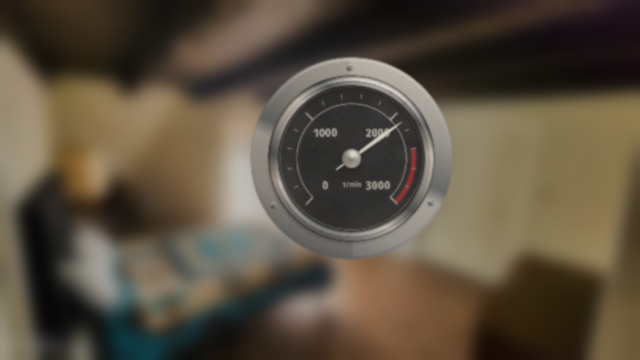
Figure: 2100 rpm
